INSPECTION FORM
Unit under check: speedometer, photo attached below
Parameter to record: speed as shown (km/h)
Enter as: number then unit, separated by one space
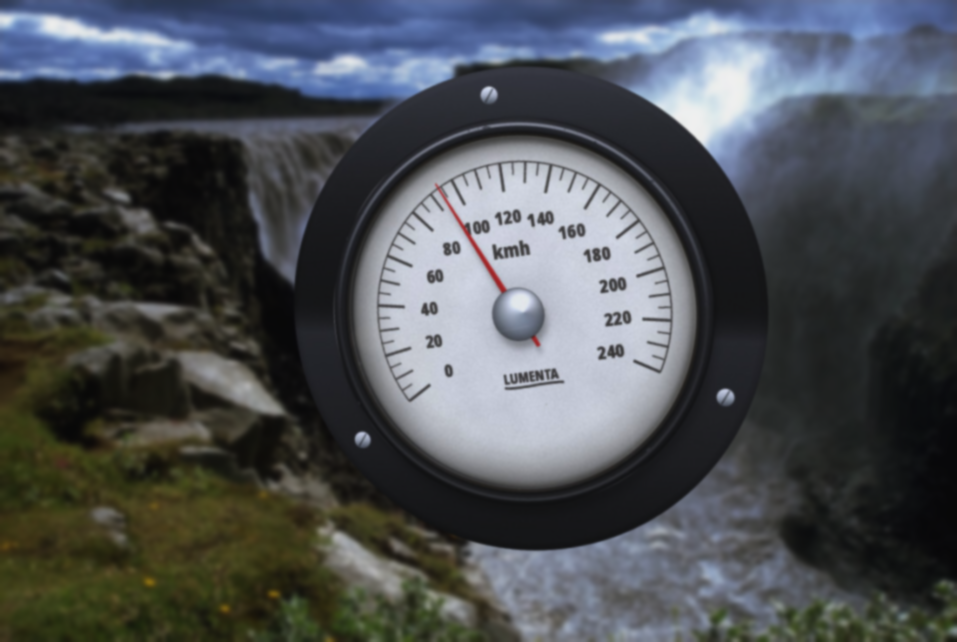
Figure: 95 km/h
